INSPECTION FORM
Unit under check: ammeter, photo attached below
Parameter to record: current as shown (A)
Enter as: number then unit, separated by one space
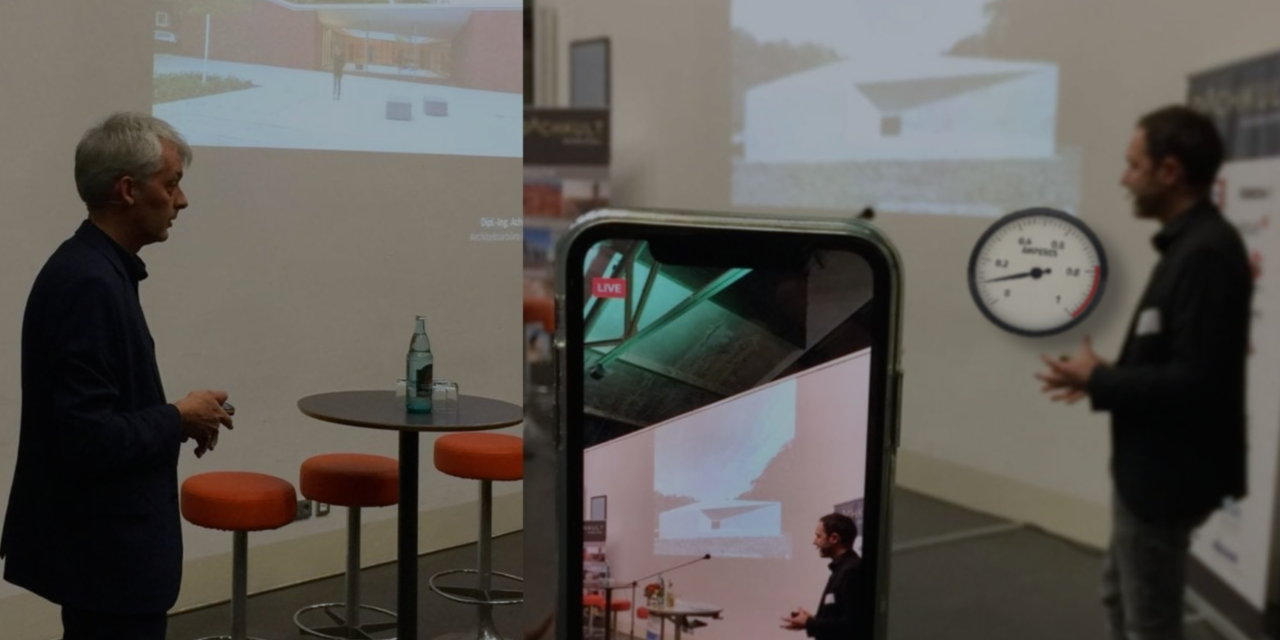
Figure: 0.1 A
